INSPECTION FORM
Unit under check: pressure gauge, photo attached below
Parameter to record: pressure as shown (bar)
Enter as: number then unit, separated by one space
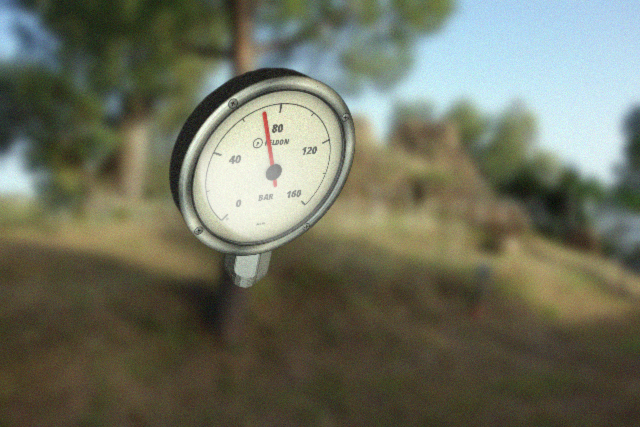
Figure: 70 bar
